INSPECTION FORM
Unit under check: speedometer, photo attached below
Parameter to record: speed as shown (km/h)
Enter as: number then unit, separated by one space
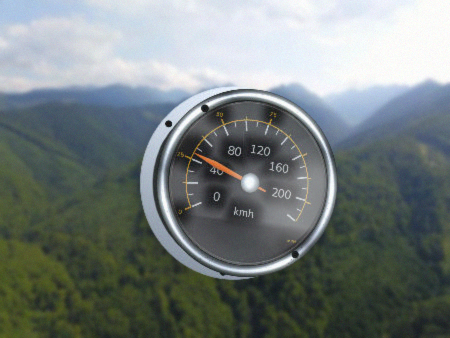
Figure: 45 km/h
